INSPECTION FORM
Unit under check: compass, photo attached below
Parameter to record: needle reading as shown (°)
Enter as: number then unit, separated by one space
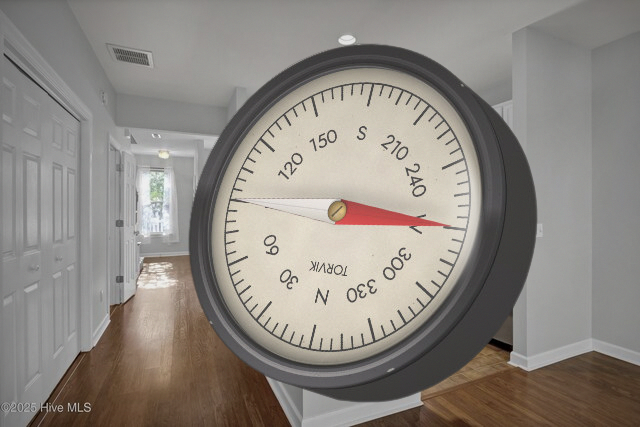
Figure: 270 °
